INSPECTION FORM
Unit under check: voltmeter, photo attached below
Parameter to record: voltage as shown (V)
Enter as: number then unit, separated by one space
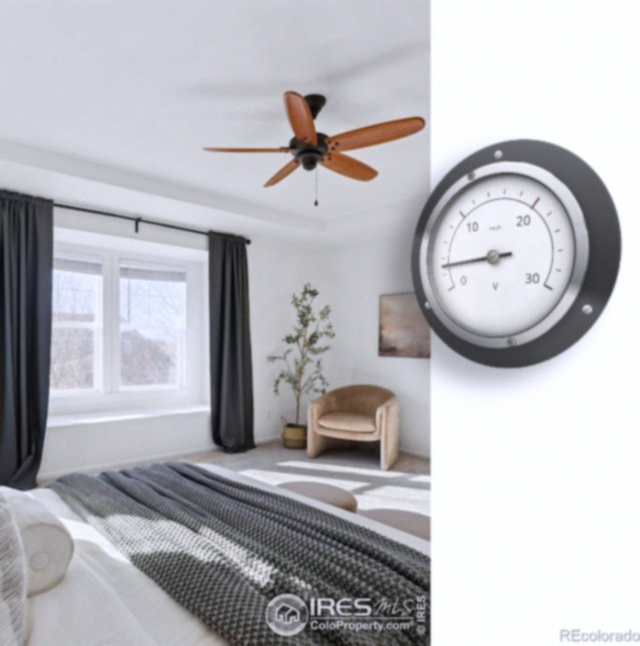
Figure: 3 V
